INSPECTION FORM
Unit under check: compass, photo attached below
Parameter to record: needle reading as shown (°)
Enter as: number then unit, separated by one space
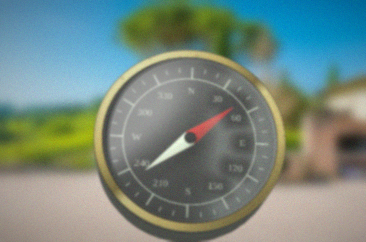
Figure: 50 °
